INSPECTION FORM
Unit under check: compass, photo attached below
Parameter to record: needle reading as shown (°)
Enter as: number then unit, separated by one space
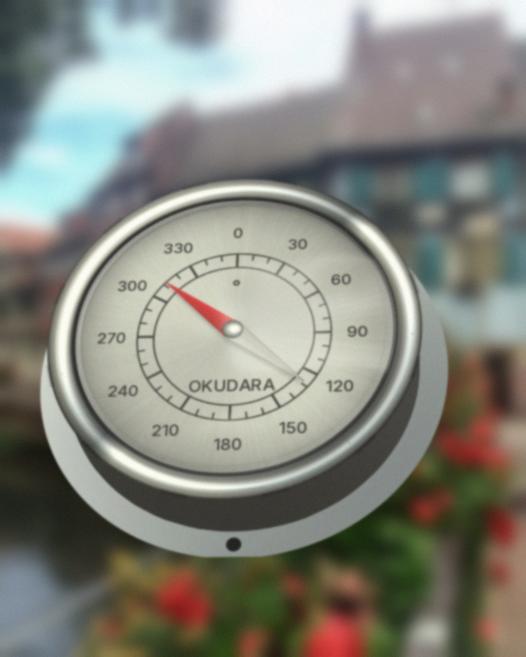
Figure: 310 °
